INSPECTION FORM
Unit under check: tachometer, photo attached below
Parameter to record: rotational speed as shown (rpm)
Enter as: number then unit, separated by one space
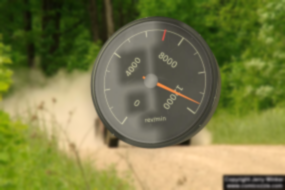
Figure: 11500 rpm
